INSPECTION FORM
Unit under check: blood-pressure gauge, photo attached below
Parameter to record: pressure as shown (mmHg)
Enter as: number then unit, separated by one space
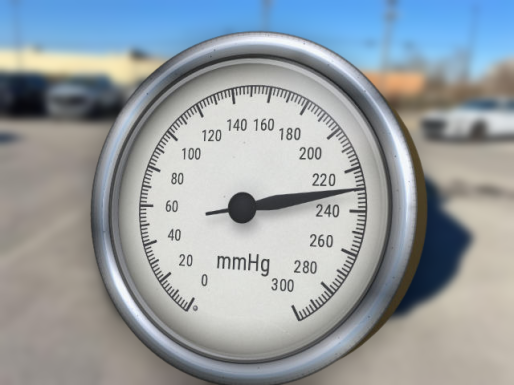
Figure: 230 mmHg
